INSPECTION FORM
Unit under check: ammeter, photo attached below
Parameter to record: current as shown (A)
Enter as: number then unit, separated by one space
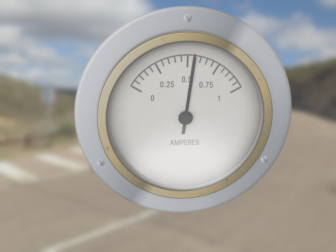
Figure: 0.55 A
